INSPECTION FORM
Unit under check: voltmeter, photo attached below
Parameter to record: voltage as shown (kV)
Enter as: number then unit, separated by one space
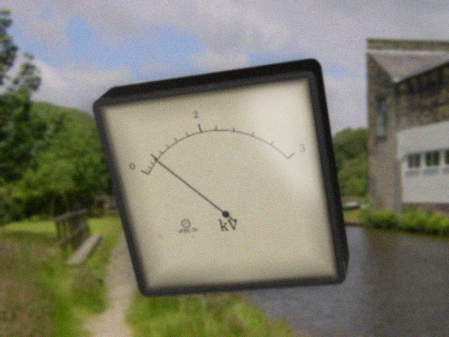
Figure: 1 kV
